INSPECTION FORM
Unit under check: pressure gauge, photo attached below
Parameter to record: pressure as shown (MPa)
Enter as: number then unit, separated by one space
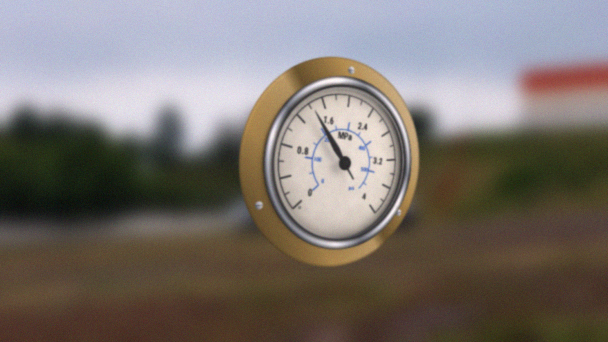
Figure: 1.4 MPa
